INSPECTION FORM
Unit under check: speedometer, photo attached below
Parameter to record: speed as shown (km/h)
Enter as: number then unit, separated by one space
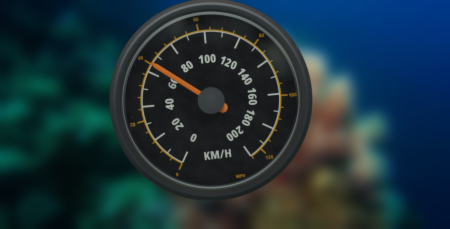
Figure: 65 km/h
